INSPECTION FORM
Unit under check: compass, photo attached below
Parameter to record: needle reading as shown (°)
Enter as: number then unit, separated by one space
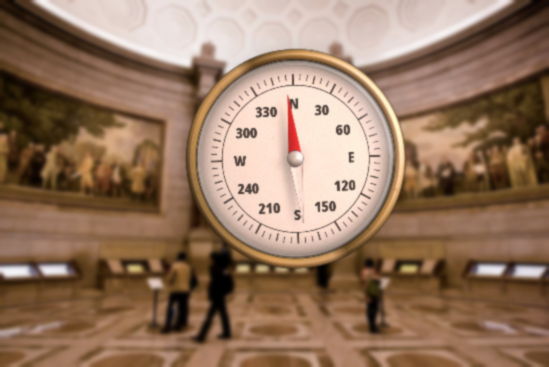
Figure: 355 °
